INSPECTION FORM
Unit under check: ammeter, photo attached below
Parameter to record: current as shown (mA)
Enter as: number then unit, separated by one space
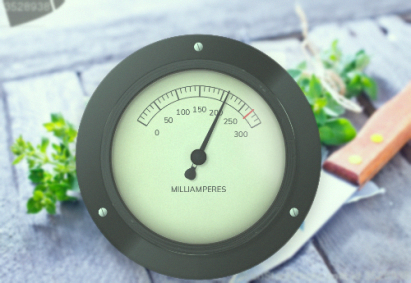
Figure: 210 mA
